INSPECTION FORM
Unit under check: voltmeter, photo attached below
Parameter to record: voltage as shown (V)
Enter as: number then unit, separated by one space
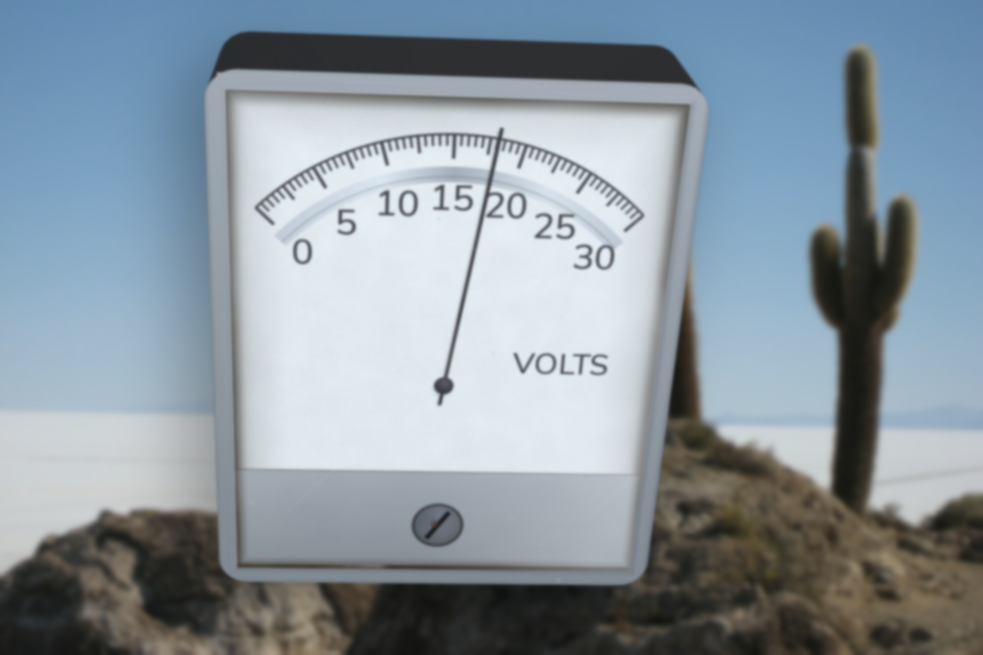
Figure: 18 V
